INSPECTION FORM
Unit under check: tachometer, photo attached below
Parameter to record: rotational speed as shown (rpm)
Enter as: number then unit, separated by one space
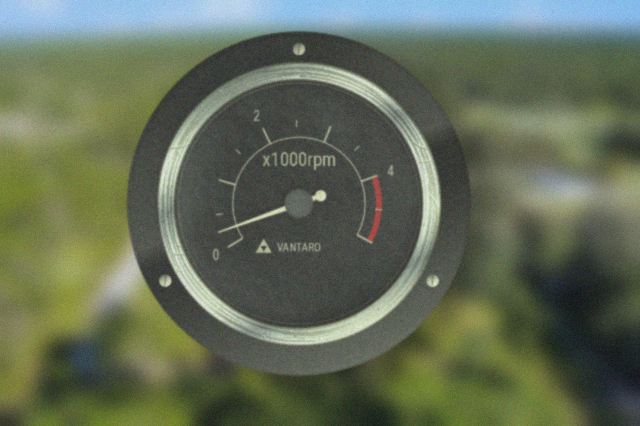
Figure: 250 rpm
